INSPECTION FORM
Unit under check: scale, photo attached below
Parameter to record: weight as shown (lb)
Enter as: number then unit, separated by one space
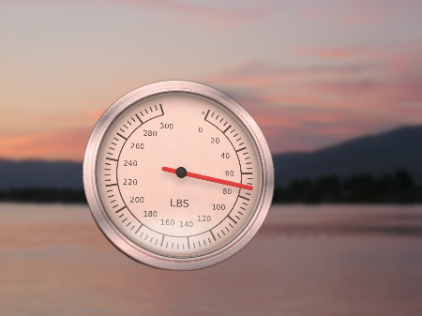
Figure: 72 lb
